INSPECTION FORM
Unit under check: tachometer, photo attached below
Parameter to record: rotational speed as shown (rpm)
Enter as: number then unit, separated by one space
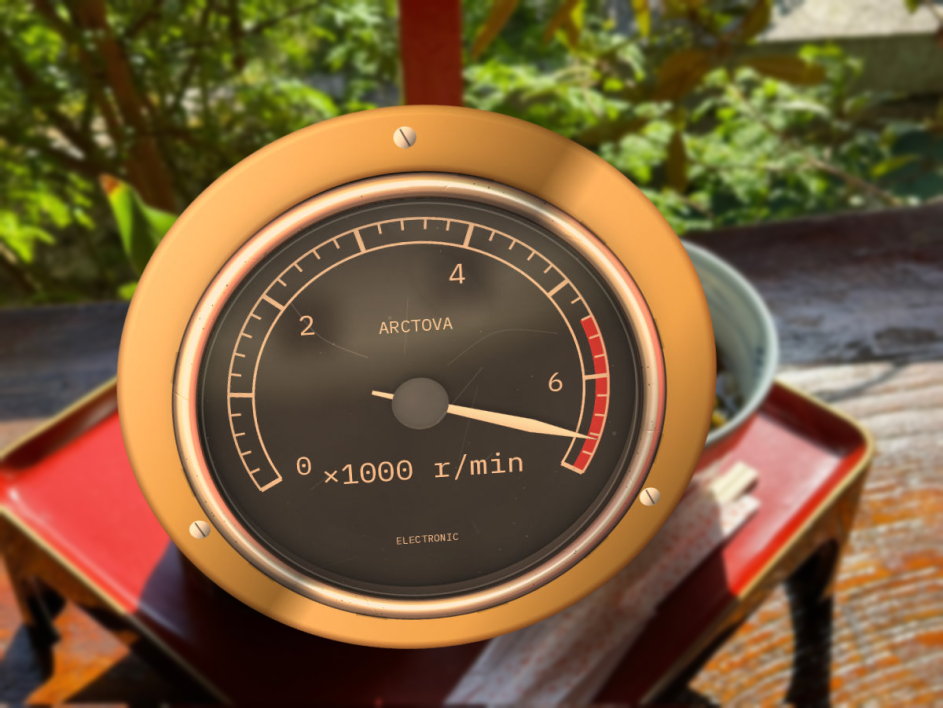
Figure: 6600 rpm
